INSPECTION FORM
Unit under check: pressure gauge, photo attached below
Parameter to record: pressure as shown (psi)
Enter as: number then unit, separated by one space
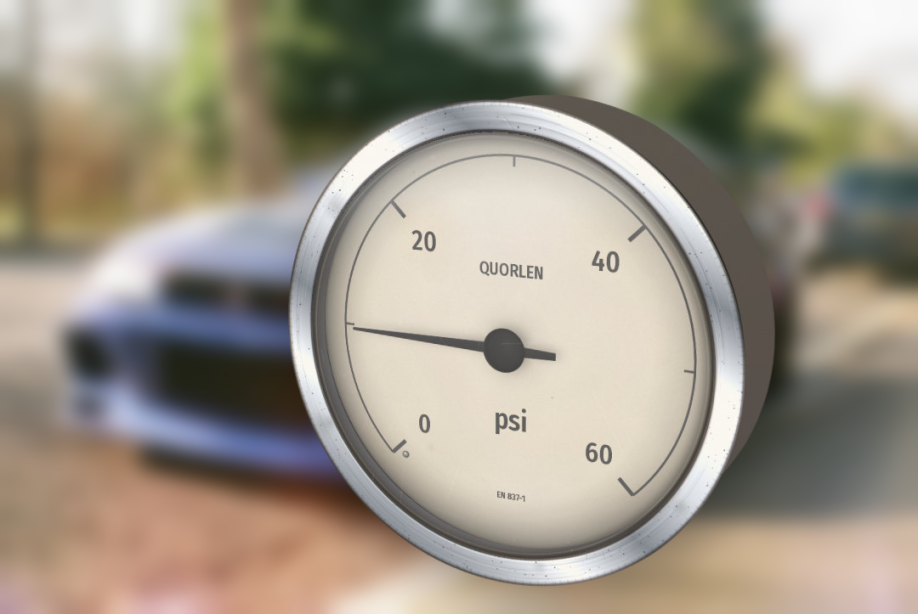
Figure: 10 psi
